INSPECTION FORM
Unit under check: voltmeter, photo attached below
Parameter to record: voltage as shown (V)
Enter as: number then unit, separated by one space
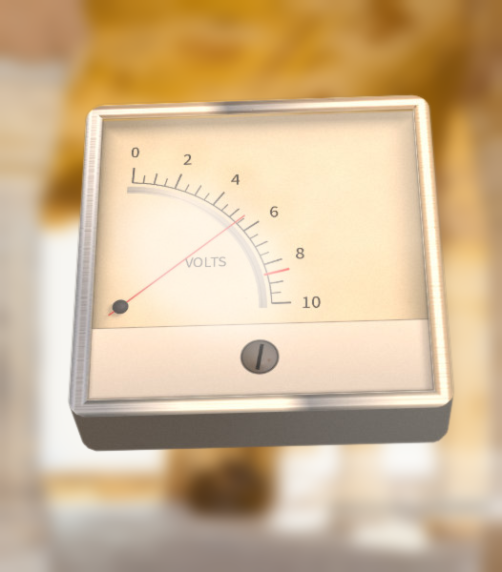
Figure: 5.5 V
